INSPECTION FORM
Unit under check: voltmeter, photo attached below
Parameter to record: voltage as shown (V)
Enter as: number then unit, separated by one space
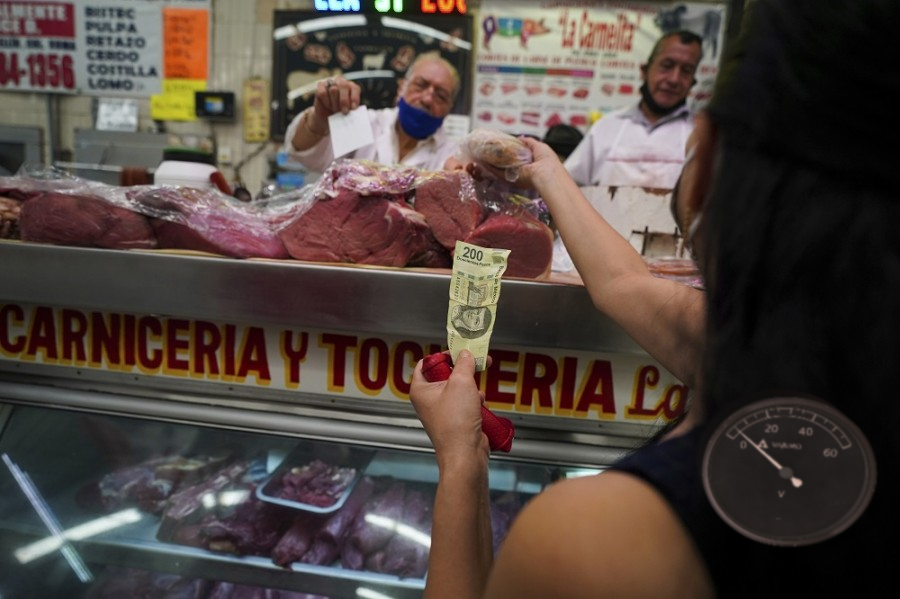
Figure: 5 V
